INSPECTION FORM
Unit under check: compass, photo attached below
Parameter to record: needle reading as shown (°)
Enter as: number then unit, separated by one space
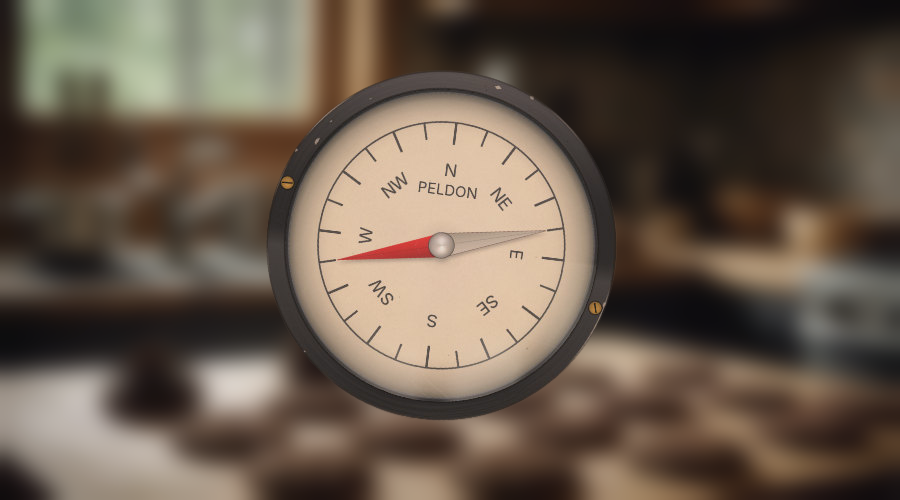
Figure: 255 °
